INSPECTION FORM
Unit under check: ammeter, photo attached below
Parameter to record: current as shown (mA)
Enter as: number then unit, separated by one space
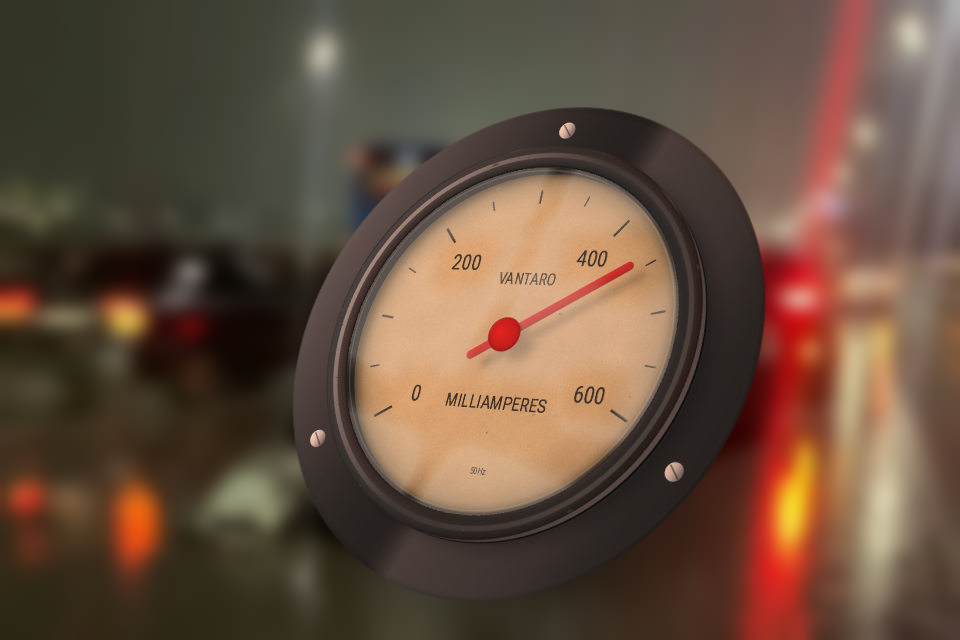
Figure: 450 mA
